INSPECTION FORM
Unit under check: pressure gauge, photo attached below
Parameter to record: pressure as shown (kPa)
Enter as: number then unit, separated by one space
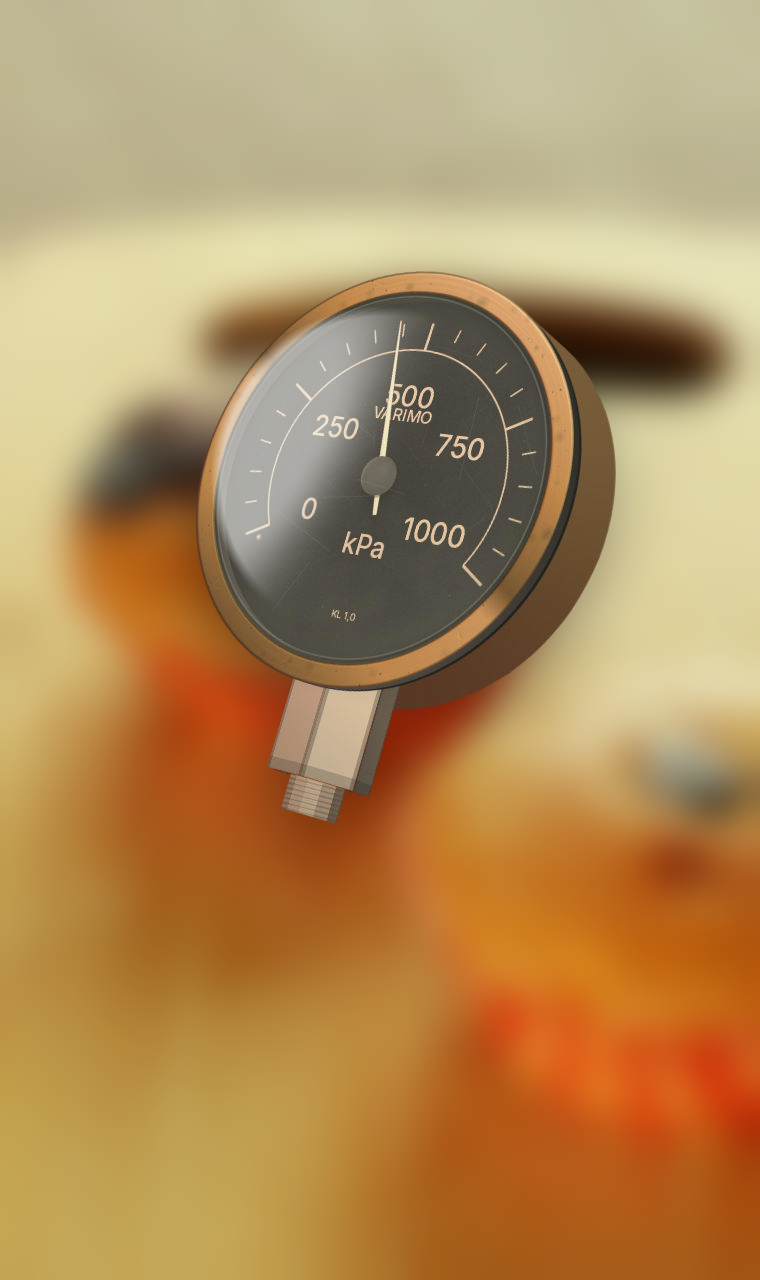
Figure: 450 kPa
